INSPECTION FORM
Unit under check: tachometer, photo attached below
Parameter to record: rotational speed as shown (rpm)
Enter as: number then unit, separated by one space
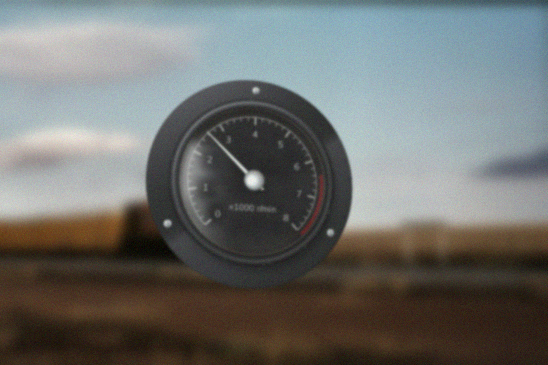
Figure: 2600 rpm
